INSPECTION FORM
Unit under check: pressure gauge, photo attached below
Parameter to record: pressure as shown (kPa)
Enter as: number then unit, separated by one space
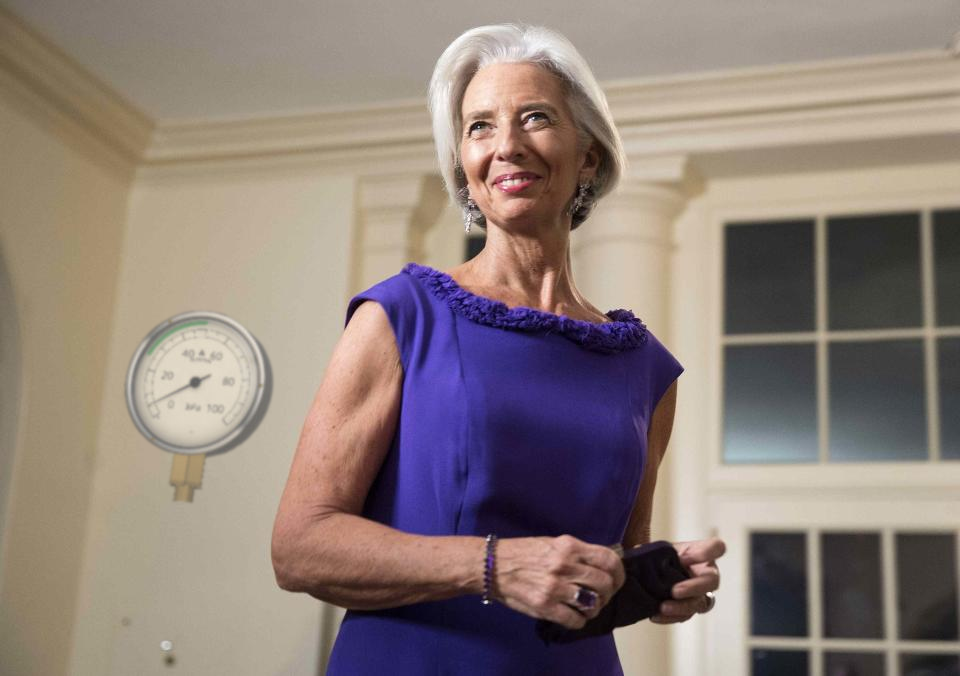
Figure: 5 kPa
